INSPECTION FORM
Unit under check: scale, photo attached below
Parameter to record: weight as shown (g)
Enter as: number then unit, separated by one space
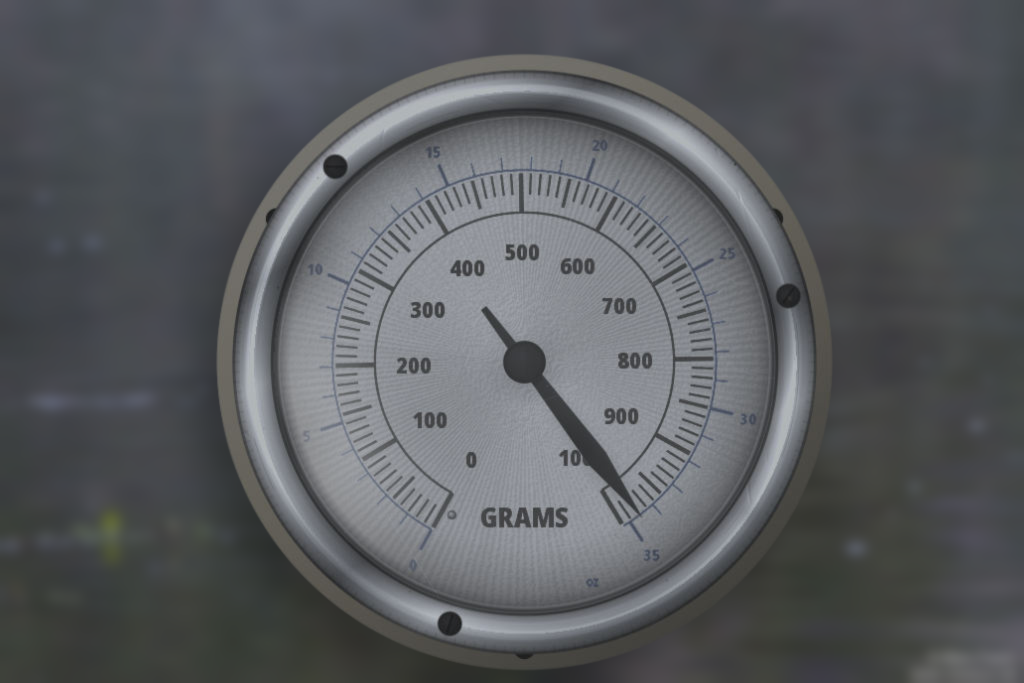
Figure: 980 g
